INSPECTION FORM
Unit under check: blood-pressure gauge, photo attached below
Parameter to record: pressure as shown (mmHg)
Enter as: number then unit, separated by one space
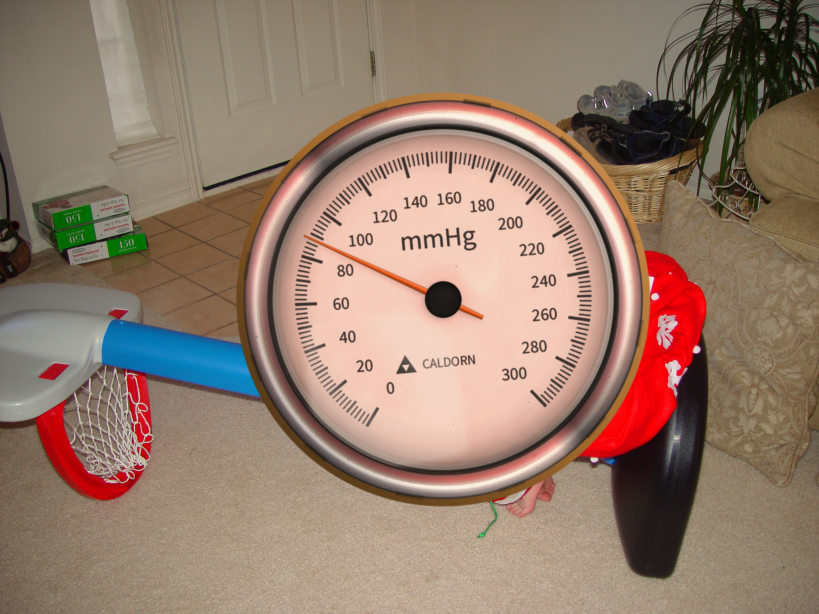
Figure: 88 mmHg
